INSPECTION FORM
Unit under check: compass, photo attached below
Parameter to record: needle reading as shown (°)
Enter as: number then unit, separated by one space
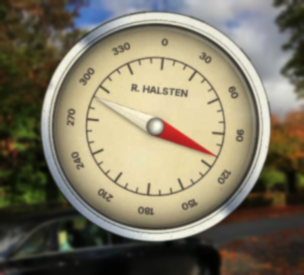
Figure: 110 °
